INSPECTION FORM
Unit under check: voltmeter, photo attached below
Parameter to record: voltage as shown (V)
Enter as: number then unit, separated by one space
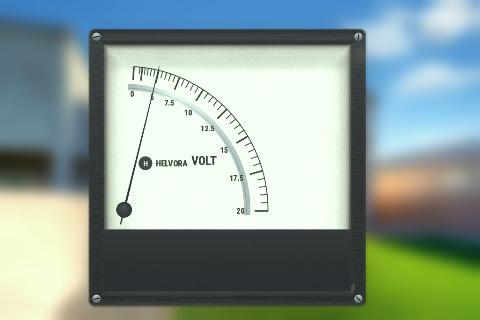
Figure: 5 V
